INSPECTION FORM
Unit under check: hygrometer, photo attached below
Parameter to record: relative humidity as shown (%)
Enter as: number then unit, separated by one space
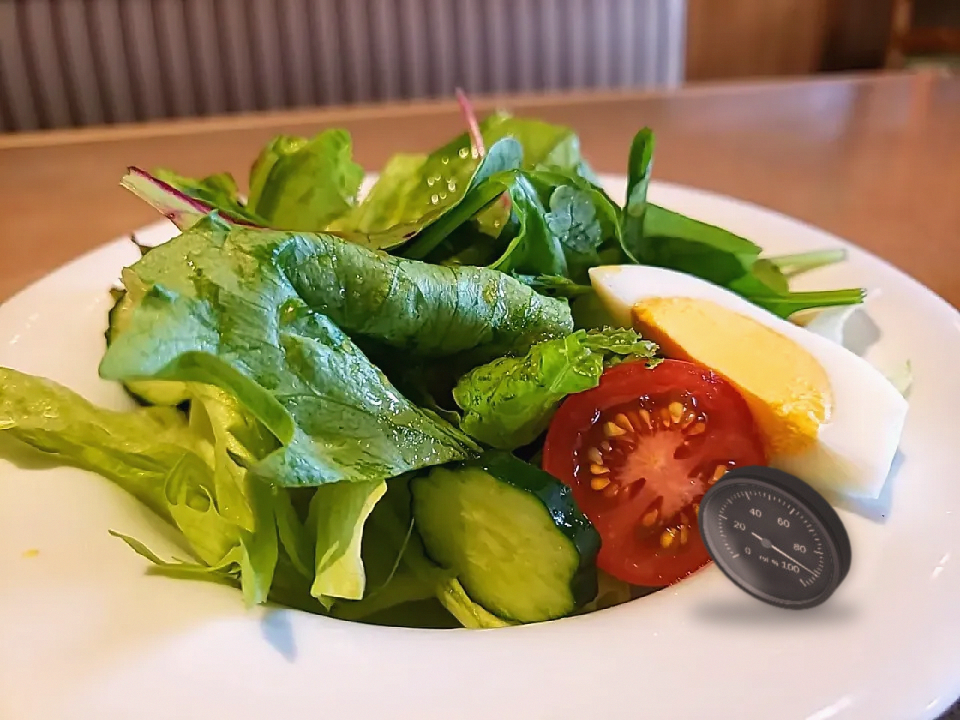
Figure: 90 %
